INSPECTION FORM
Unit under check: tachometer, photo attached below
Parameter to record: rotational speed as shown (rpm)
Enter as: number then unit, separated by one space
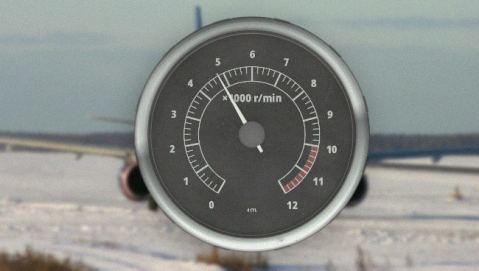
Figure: 4800 rpm
